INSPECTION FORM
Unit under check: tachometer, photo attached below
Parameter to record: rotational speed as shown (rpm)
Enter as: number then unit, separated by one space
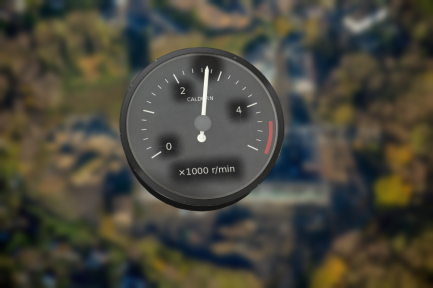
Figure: 2700 rpm
